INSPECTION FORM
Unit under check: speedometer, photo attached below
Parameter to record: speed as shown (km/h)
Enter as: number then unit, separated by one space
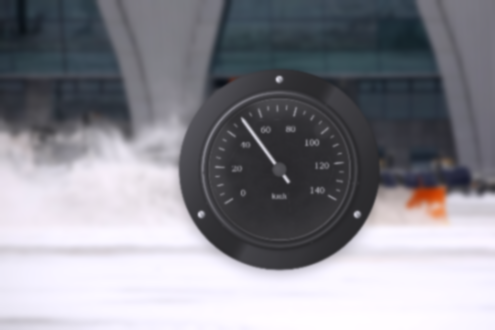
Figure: 50 km/h
